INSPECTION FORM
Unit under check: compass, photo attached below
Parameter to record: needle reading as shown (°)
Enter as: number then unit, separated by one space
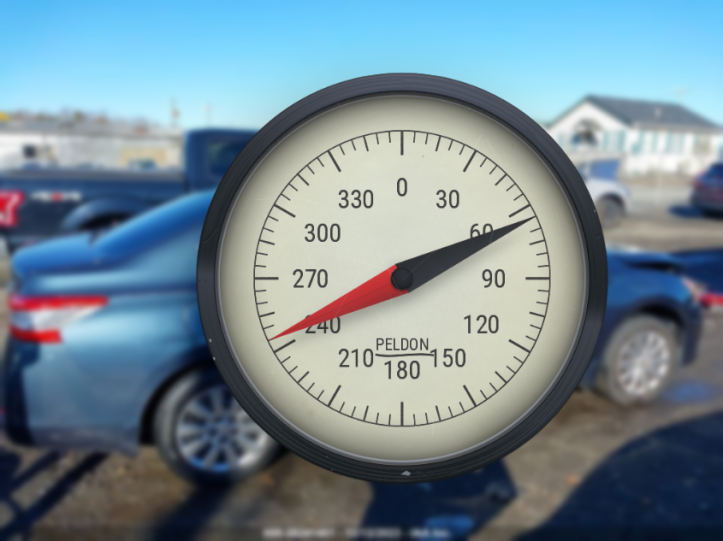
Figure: 245 °
